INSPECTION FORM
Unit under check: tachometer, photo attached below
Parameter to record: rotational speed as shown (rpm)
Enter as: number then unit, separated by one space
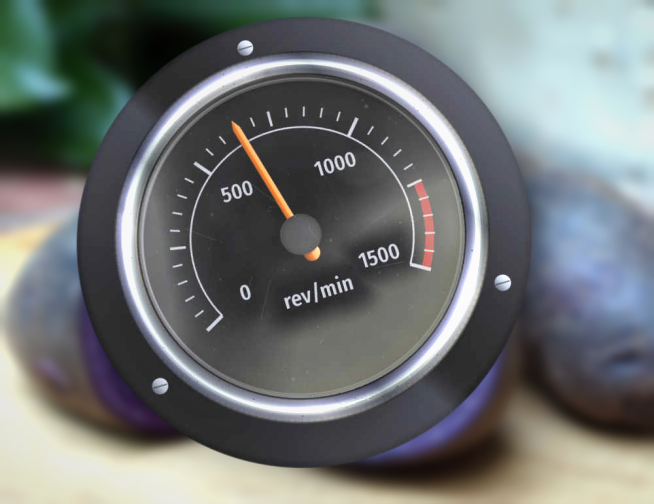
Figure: 650 rpm
